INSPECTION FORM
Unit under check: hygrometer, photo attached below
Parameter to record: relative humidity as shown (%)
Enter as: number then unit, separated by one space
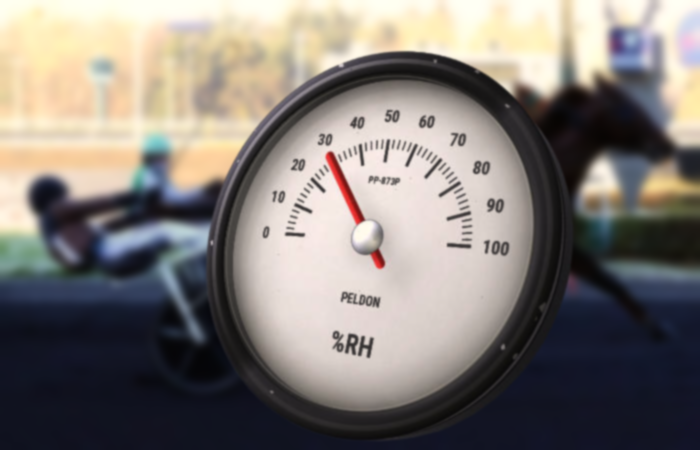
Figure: 30 %
